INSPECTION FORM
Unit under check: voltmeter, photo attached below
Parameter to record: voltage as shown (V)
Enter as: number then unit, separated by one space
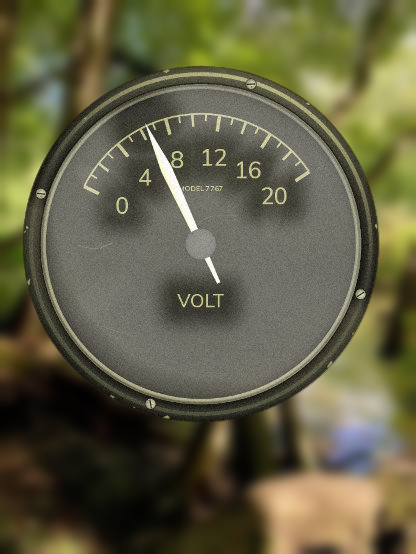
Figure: 6.5 V
